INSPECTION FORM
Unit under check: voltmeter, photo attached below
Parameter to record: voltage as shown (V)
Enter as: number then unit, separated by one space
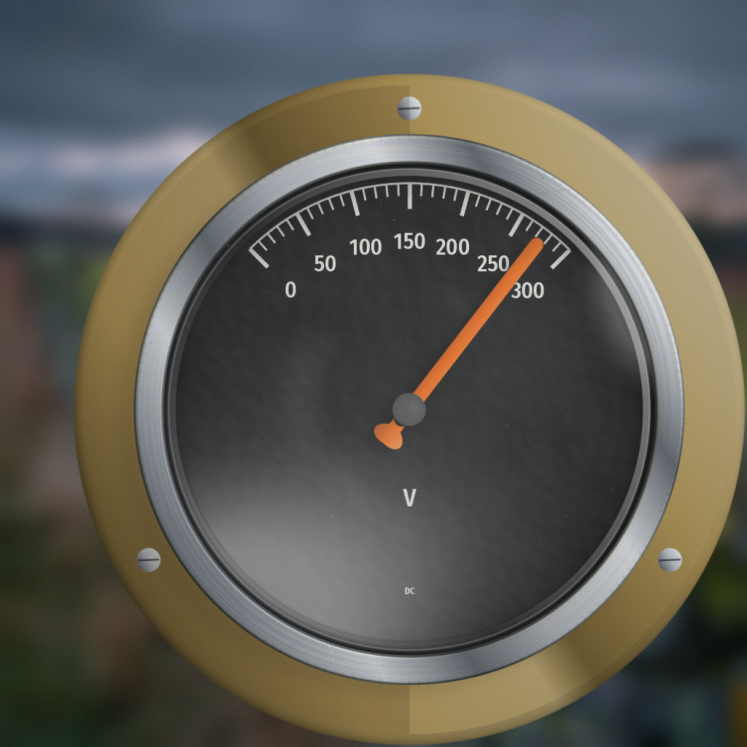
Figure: 275 V
